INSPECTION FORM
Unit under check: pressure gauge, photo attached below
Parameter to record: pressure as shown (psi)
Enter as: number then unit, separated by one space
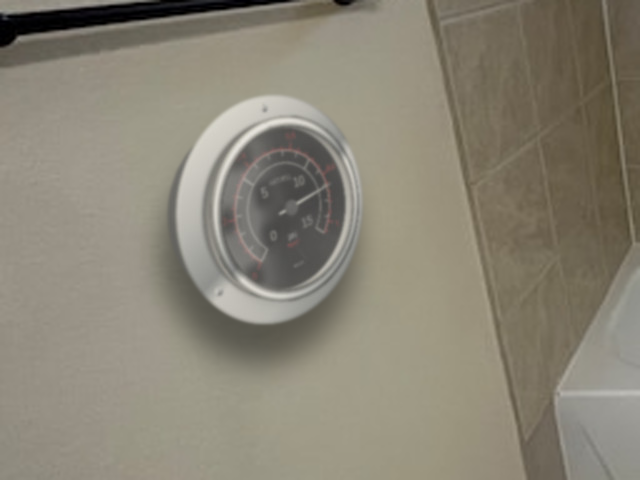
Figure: 12 psi
